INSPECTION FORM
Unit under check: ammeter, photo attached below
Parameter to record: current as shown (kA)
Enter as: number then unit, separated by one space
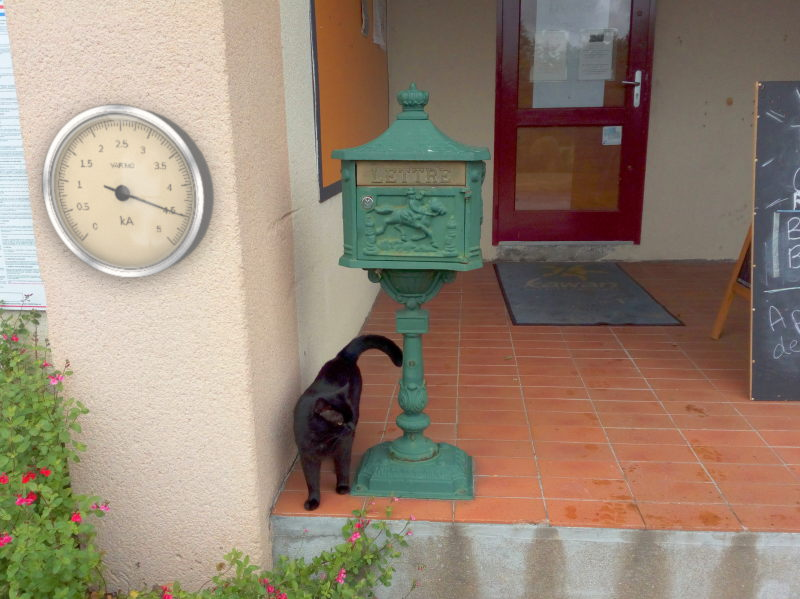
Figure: 4.5 kA
